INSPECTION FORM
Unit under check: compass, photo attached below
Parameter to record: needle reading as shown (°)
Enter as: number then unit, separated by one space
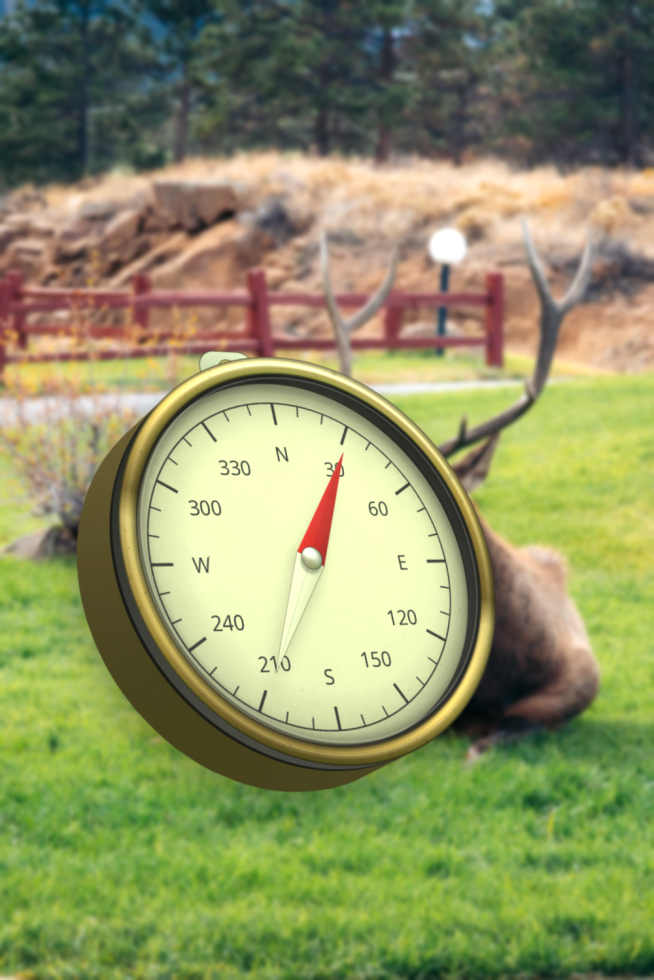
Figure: 30 °
